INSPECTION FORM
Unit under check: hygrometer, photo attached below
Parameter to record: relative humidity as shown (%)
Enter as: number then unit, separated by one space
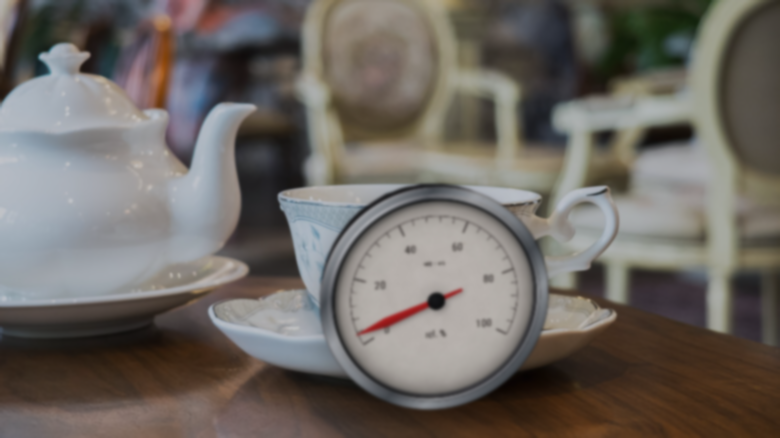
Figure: 4 %
